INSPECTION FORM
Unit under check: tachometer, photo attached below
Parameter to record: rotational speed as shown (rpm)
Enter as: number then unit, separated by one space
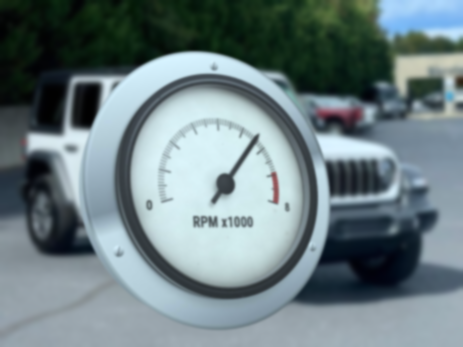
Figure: 5500 rpm
